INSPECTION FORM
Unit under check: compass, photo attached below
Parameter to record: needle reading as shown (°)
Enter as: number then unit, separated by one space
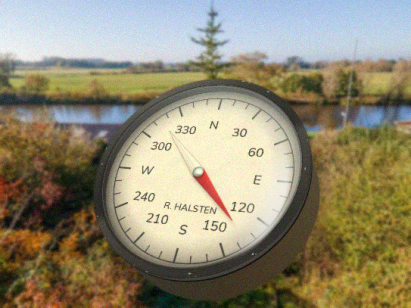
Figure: 135 °
